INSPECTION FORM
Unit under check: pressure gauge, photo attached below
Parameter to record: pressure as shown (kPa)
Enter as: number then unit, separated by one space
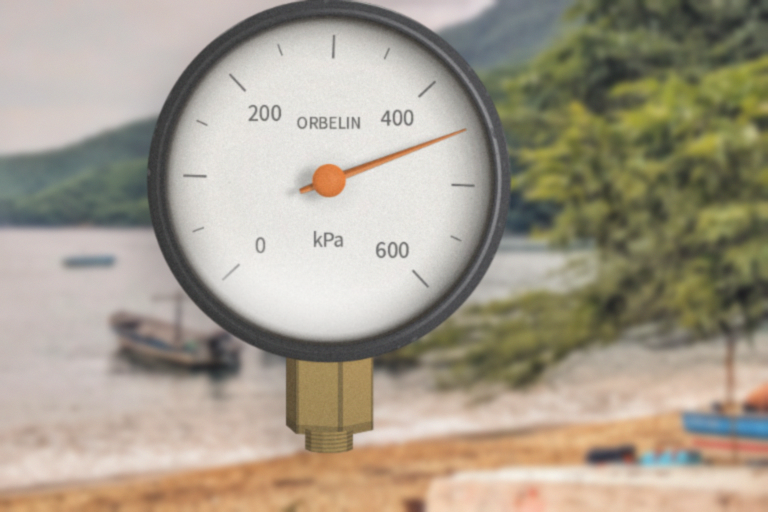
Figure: 450 kPa
